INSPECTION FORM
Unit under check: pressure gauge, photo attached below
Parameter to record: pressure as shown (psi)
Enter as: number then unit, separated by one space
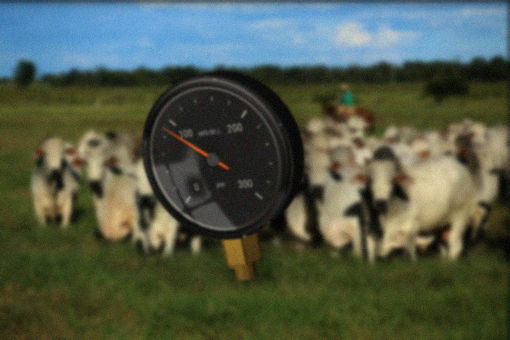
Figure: 90 psi
